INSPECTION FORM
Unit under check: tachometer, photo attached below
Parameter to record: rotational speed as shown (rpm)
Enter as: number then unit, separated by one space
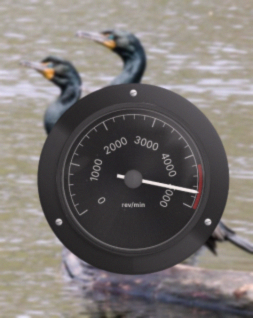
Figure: 4700 rpm
